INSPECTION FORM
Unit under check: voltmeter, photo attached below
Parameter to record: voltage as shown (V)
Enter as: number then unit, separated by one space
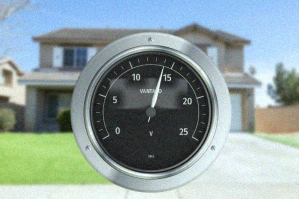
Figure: 14 V
